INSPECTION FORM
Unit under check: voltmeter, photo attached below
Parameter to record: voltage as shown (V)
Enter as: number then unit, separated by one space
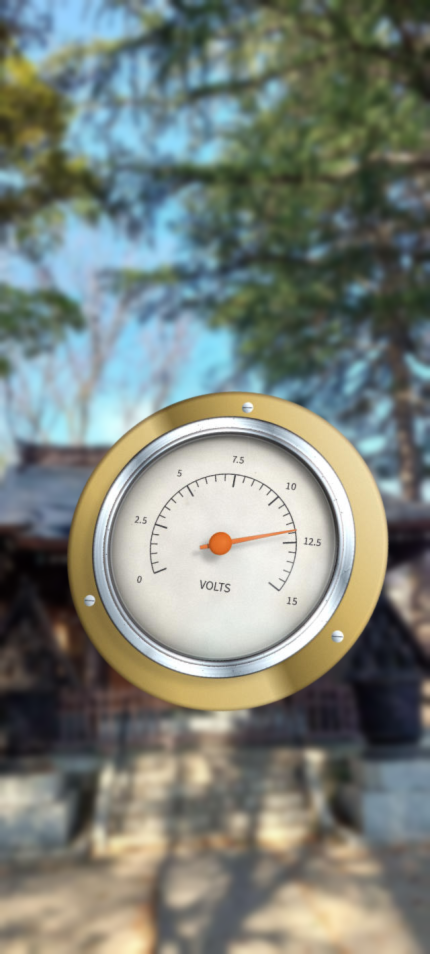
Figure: 12 V
